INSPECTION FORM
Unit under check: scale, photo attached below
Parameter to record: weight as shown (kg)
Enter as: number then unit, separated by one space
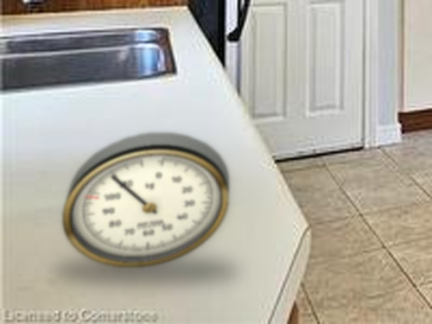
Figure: 110 kg
